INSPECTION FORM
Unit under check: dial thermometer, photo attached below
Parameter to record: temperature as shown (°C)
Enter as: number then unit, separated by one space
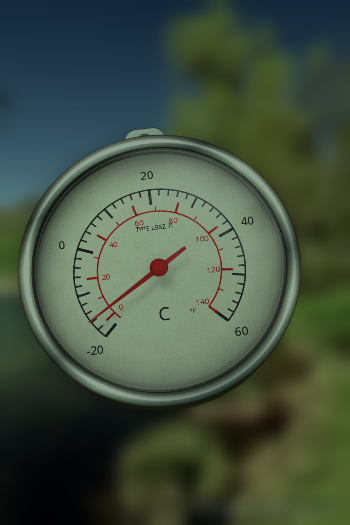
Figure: -16 °C
